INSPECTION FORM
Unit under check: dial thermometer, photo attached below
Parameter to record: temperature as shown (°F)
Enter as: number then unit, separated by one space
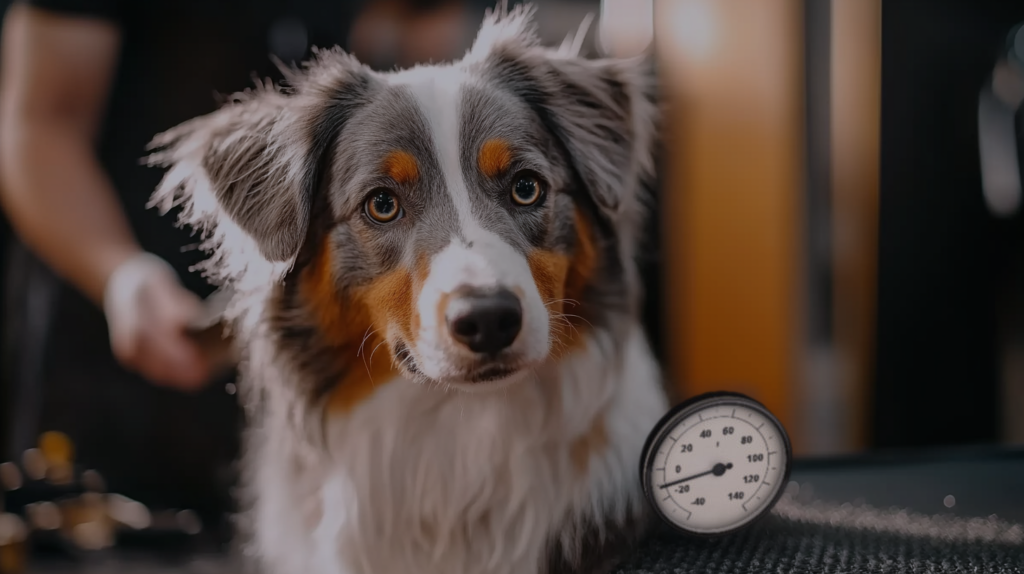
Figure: -10 °F
